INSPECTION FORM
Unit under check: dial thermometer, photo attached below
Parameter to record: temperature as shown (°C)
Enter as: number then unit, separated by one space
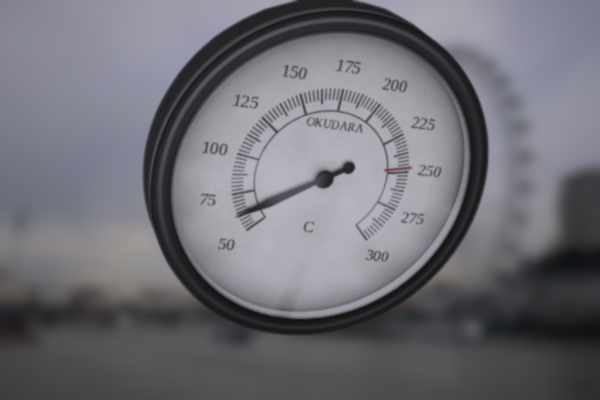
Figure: 62.5 °C
